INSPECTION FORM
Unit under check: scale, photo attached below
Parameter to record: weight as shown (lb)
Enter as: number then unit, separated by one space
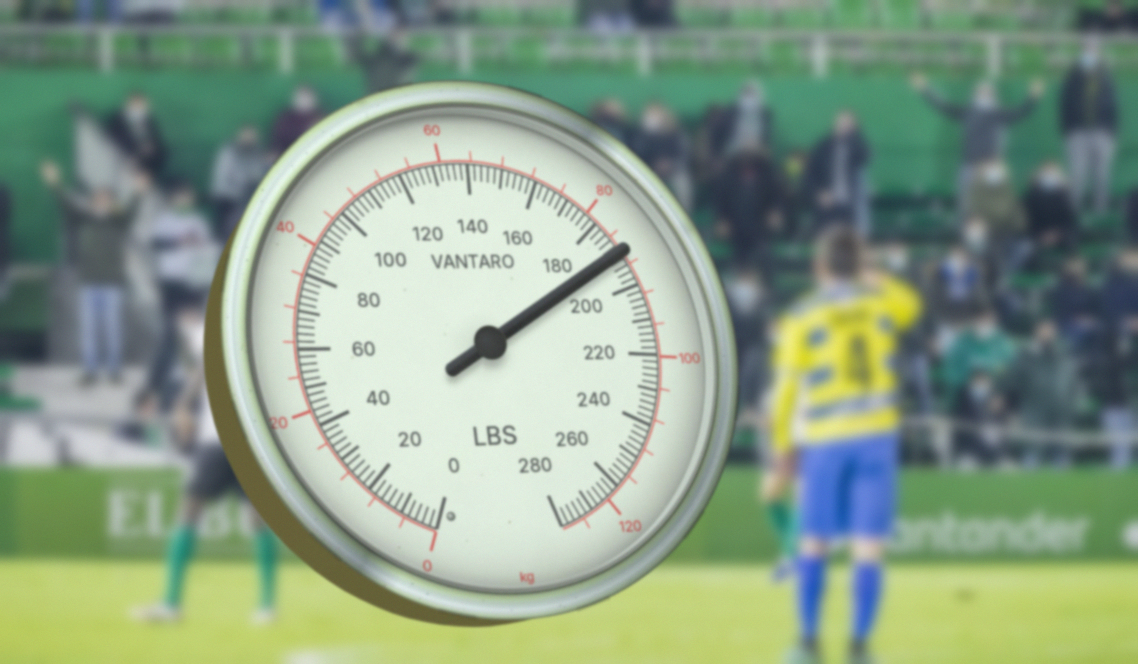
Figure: 190 lb
